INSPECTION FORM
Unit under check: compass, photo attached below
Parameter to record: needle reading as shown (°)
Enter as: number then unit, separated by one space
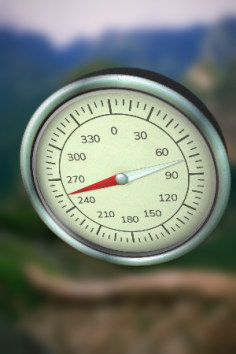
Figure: 255 °
